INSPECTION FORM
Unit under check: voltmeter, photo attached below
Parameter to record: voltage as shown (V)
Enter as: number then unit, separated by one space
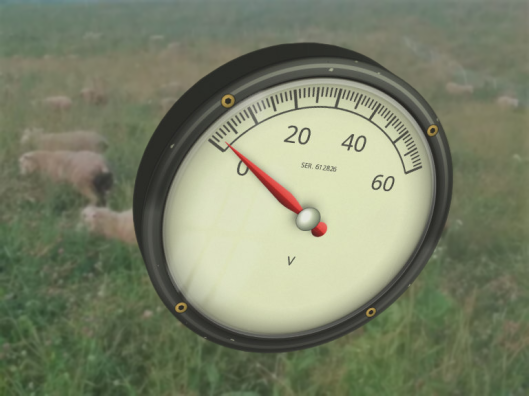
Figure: 2 V
